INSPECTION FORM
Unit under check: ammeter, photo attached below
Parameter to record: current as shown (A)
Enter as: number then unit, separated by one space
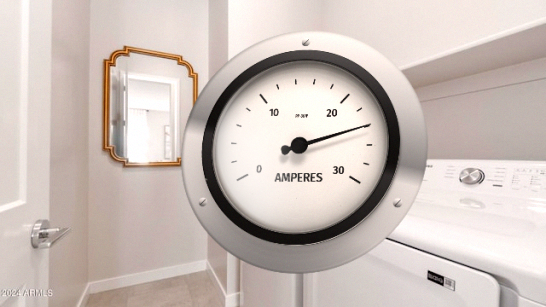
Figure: 24 A
